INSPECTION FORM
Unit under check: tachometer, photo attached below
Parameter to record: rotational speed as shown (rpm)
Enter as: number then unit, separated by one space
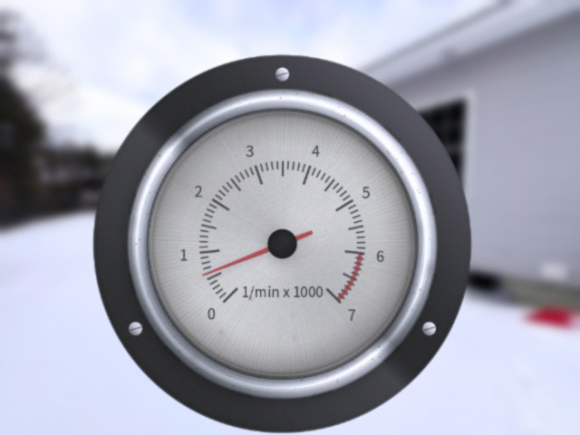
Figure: 600 rpm
